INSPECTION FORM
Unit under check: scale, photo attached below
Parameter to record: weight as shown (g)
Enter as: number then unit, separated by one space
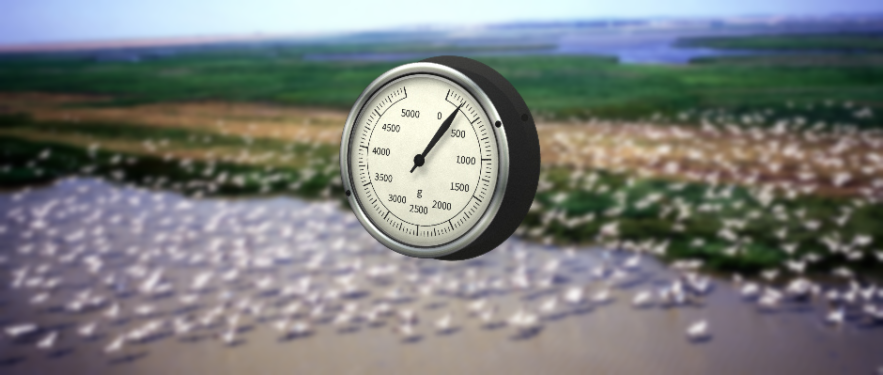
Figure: 250 g
